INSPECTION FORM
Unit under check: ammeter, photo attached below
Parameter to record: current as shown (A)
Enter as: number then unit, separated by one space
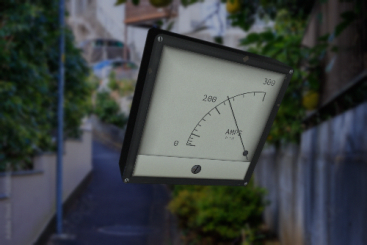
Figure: 230 A
